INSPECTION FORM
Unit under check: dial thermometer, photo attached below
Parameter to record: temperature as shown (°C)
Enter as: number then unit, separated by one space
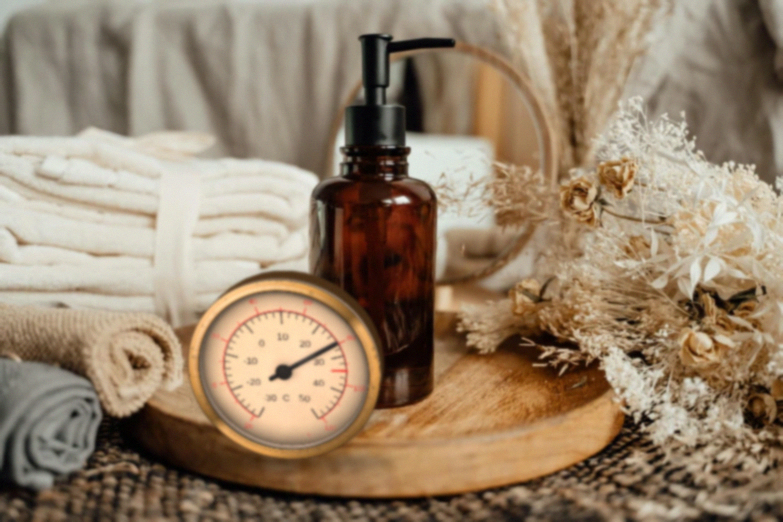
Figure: 26 °C
